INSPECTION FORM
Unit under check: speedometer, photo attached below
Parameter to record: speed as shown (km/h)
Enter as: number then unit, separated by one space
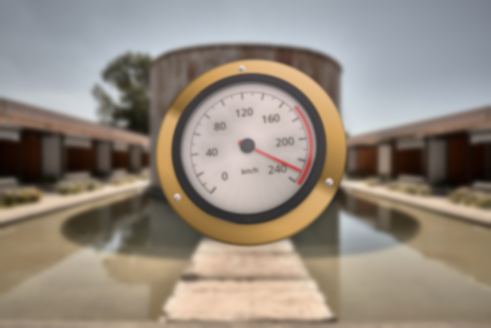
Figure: 230 km/h
